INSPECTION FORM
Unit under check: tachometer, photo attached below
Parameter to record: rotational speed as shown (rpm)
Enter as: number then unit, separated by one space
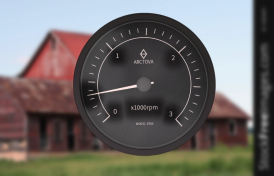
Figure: 350 rpm
